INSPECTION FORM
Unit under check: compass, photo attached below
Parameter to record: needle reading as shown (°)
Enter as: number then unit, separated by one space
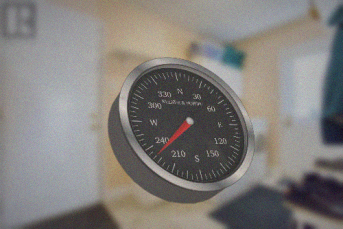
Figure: 230 °
